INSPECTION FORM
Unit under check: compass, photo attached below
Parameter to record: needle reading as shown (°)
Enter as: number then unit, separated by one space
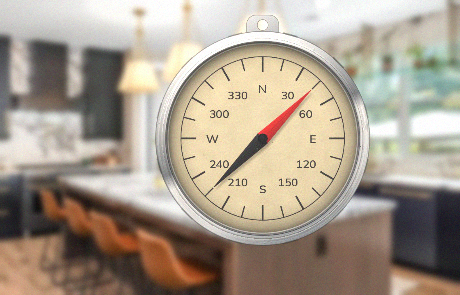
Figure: 45 °
